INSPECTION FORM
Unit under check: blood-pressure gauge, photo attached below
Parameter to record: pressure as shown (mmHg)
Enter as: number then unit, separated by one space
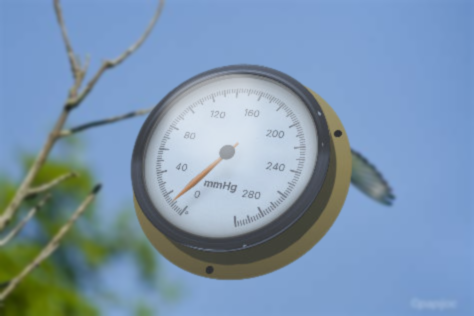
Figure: 10 mmHg
